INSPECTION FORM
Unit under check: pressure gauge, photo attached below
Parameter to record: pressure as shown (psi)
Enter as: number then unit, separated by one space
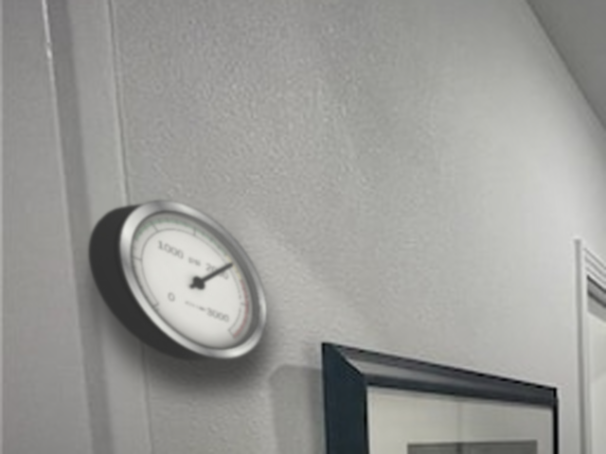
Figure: 2000 psi
